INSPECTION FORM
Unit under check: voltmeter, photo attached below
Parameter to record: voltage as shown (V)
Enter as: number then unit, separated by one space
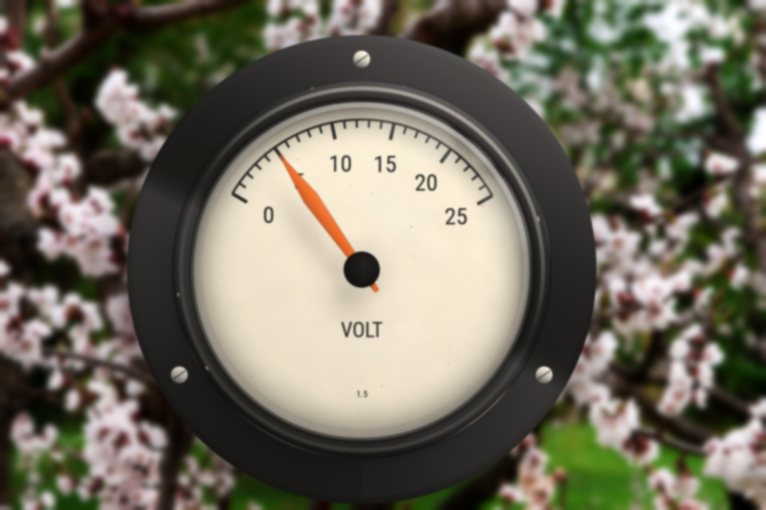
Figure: 5 V
